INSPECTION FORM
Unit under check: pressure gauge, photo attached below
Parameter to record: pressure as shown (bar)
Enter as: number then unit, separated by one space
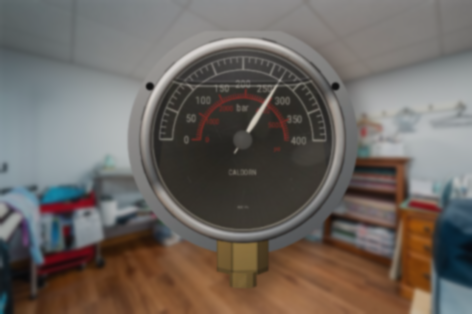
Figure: 270 bar
